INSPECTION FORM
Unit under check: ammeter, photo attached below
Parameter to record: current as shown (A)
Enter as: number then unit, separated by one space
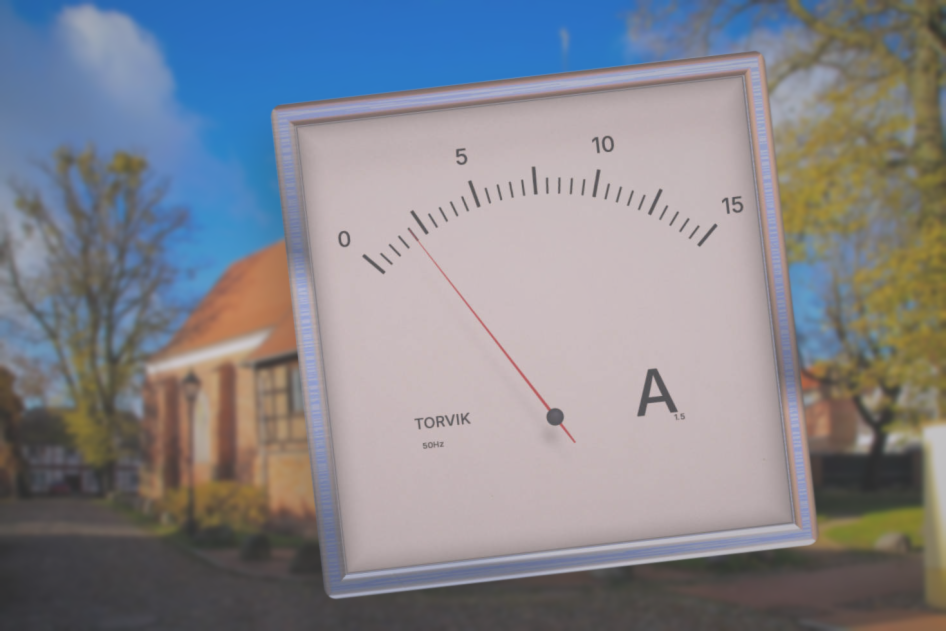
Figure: 2 A
